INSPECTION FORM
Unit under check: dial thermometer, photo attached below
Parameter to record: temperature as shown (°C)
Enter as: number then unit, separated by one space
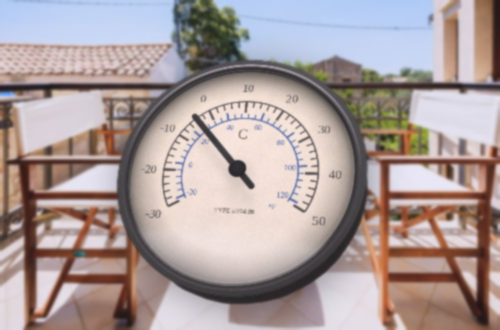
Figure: -4 °C
